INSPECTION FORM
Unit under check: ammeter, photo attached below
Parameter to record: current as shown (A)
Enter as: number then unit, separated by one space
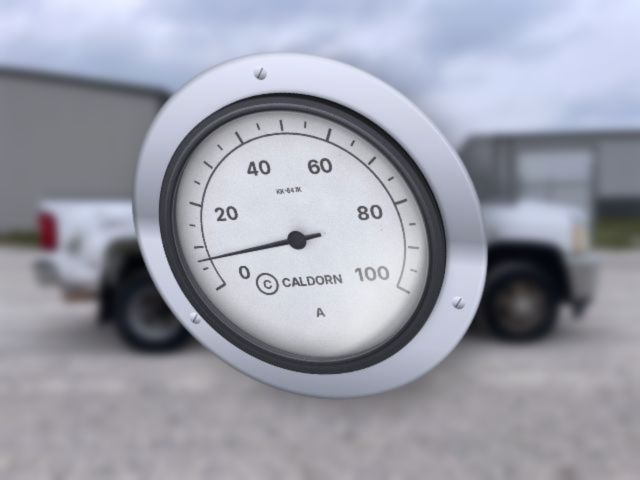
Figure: 7.5 A
